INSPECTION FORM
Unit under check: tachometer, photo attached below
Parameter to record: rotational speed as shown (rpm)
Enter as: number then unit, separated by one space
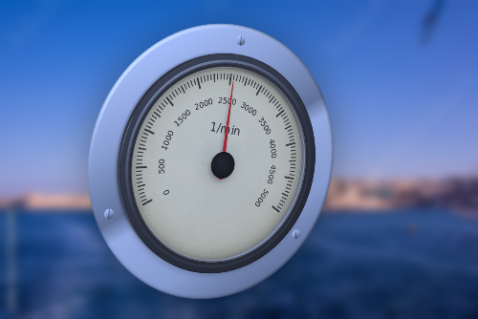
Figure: 2500 rpm
